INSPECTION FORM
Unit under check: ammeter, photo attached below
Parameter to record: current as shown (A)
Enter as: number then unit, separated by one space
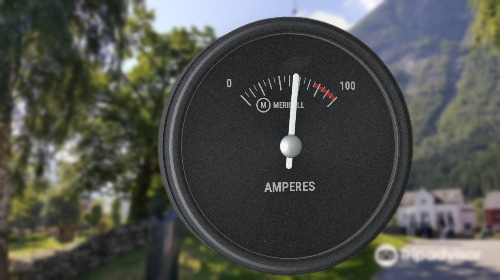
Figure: 55 A
